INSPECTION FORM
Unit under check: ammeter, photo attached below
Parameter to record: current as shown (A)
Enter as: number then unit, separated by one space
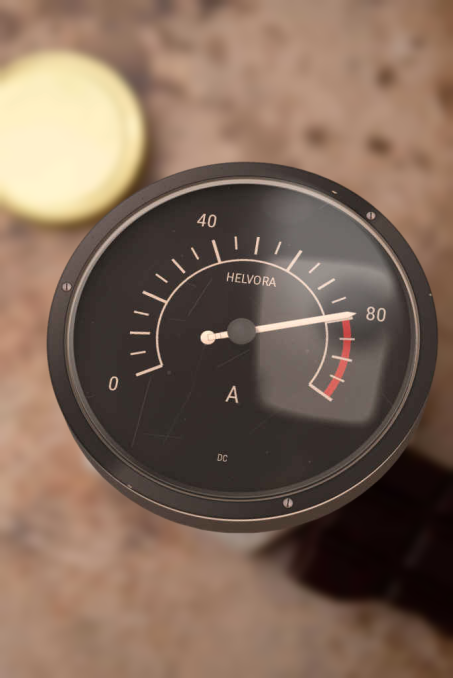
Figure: 80 A
